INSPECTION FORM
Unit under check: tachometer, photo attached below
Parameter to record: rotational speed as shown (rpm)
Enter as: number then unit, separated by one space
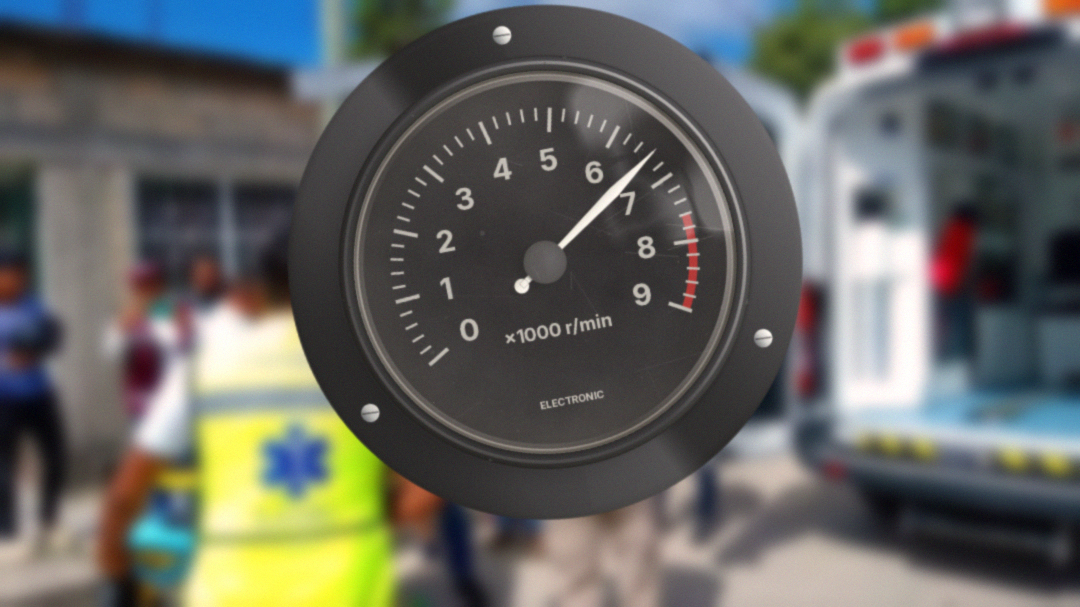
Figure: 6600 rpm
